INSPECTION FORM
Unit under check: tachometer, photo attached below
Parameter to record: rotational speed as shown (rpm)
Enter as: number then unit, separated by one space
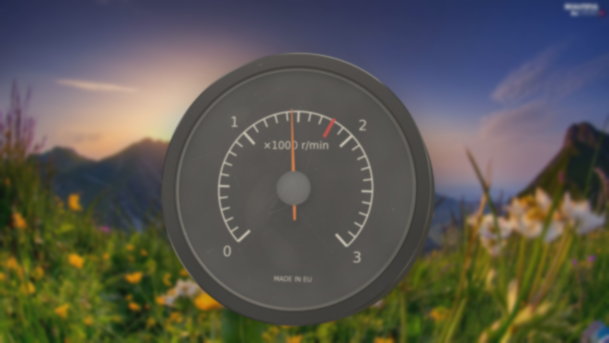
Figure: 1450 rpm
